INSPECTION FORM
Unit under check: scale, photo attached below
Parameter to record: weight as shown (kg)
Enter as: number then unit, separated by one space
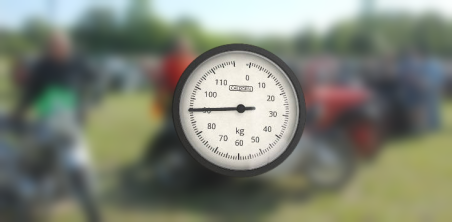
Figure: 90 kg
